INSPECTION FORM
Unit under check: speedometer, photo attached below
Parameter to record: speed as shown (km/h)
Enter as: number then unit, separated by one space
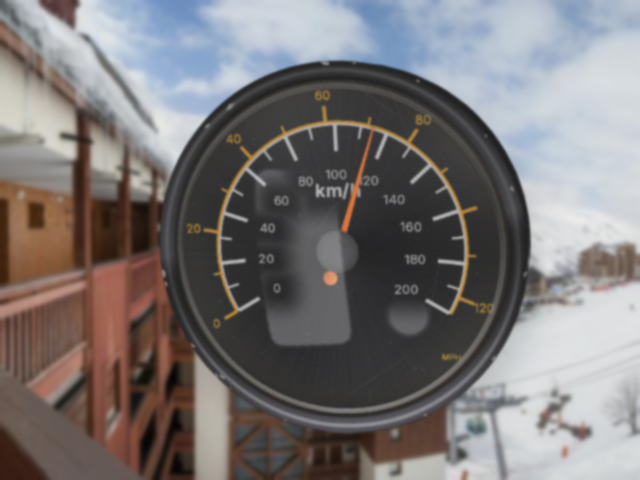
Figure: 115 km/h
